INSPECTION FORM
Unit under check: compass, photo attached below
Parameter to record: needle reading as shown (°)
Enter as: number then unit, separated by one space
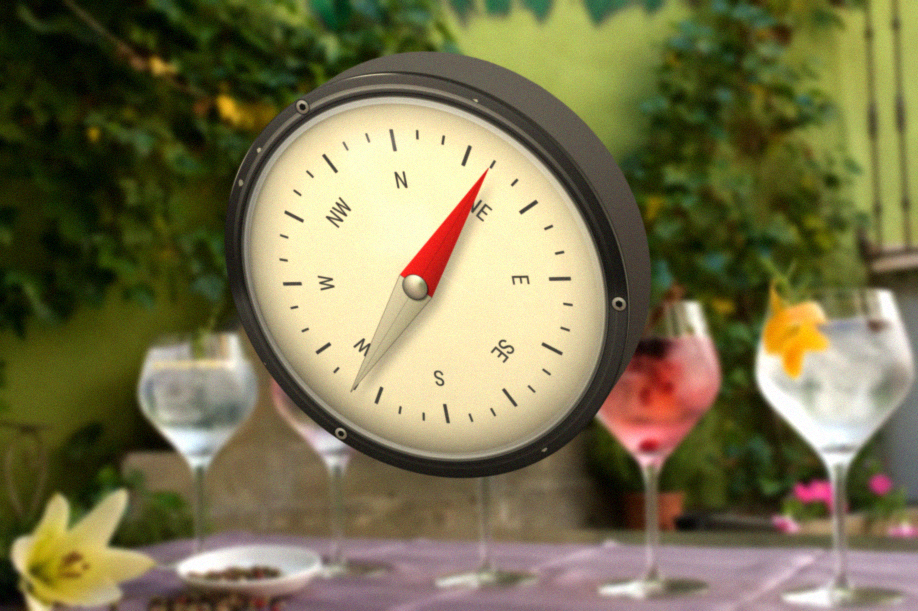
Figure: 40 °
